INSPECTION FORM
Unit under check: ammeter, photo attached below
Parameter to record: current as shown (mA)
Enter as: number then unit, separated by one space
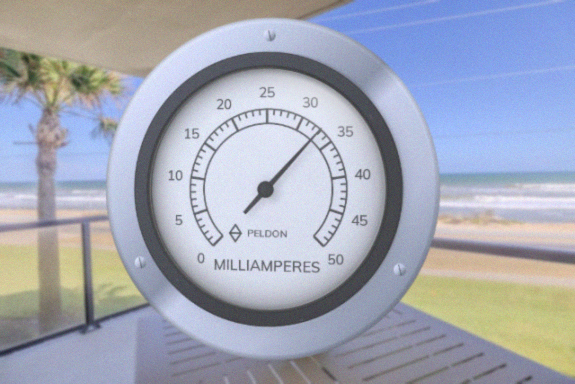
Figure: 33 mA
